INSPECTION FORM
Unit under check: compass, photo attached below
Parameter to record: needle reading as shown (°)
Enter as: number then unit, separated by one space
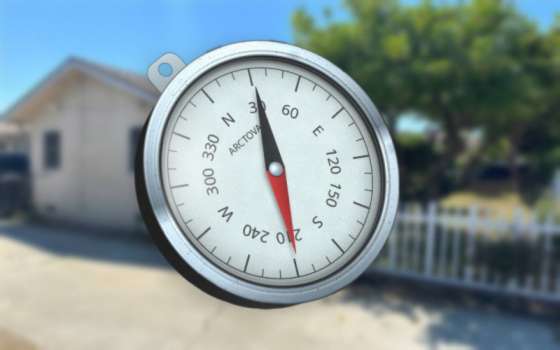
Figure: 210 °
